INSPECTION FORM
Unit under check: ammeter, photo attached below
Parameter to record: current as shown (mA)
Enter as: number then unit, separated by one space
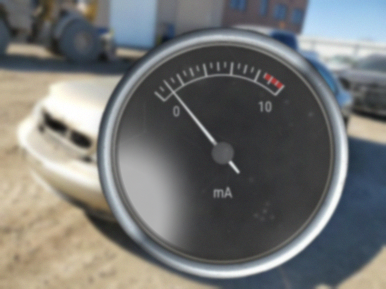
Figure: 1 mA
